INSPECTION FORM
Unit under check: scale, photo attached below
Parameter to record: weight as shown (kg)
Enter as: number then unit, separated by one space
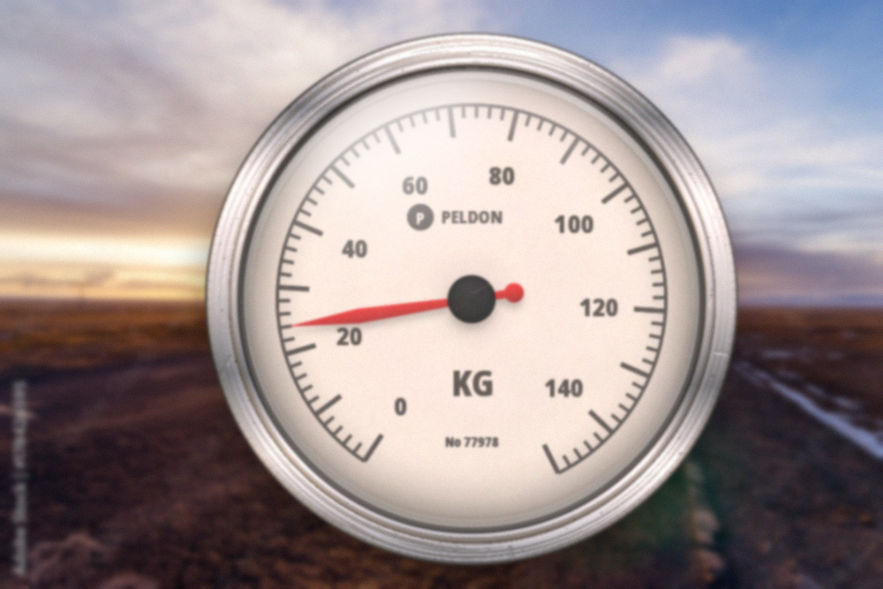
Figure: 24 kg
